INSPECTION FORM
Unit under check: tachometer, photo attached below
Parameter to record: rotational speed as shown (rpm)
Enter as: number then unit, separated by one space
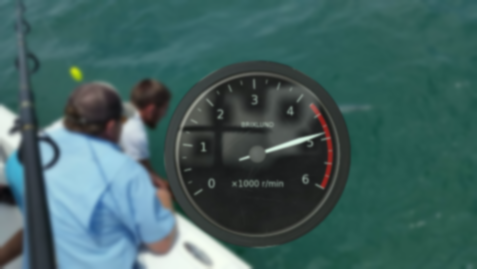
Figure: 4875 rpm
